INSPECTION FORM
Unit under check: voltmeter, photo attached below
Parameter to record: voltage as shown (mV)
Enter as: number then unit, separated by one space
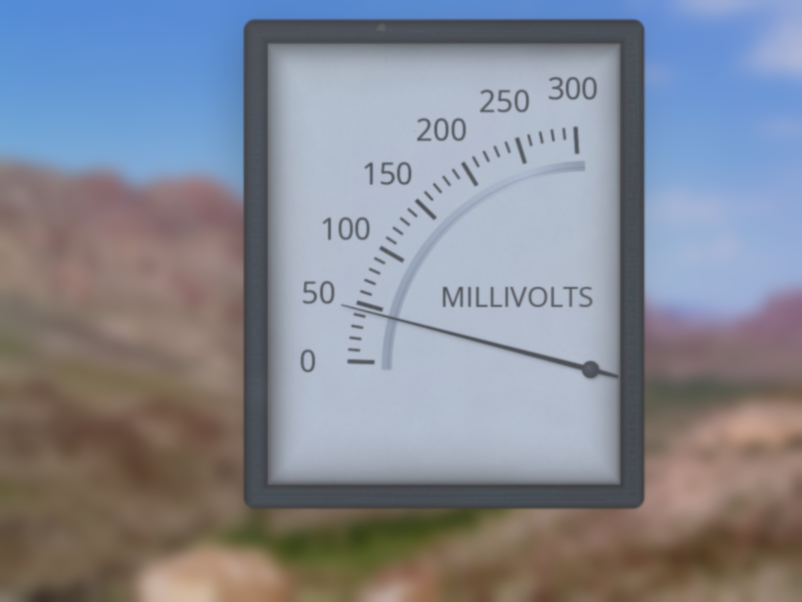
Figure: 45 mV
